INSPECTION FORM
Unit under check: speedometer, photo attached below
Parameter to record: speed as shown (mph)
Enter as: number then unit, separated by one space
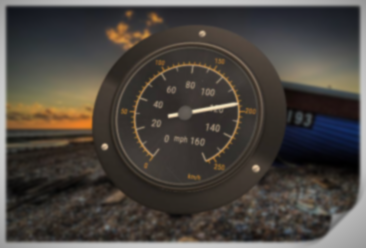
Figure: 120 mph
